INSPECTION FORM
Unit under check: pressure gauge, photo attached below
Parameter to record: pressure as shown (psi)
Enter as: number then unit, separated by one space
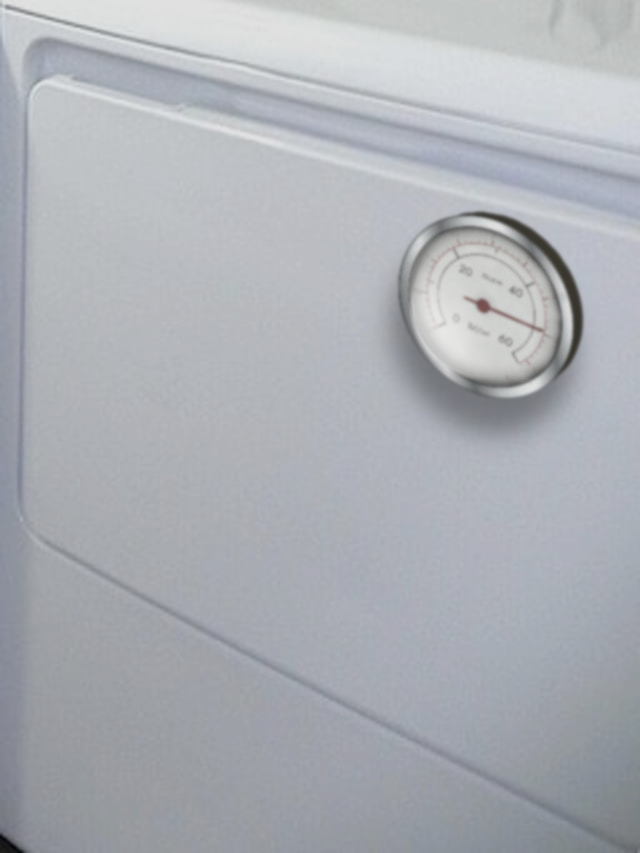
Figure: 50 psi
